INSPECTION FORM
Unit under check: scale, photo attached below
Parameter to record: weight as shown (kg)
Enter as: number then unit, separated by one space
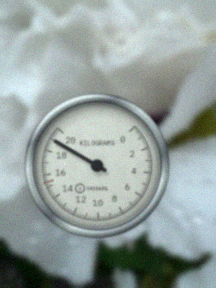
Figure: 19 kg
